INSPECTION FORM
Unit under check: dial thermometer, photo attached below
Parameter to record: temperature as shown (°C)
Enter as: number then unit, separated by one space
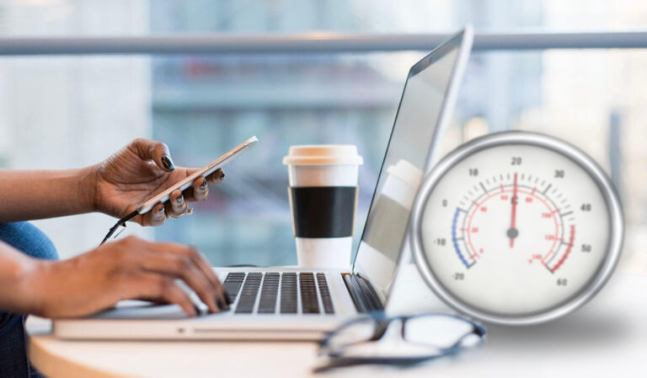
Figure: 20 °C
